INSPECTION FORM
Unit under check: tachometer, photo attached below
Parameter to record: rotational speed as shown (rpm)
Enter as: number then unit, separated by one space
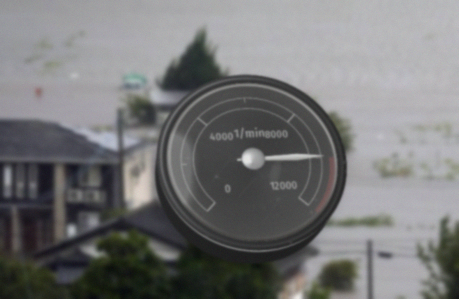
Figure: 10000 rpm
